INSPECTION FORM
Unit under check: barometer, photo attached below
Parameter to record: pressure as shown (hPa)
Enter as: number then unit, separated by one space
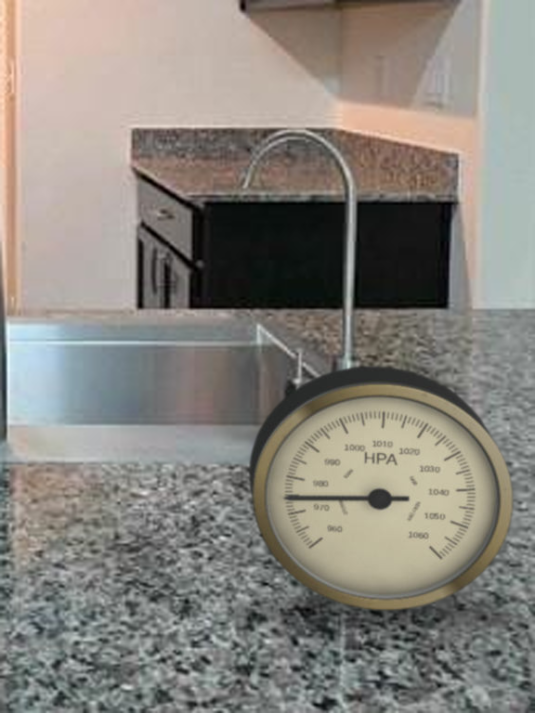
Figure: 975 hPa
